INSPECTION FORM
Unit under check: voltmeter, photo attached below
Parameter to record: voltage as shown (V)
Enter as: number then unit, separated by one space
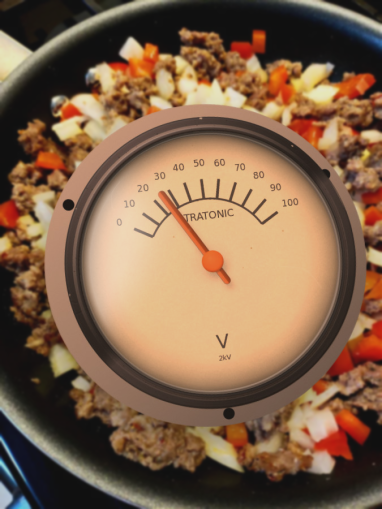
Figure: 25 V
